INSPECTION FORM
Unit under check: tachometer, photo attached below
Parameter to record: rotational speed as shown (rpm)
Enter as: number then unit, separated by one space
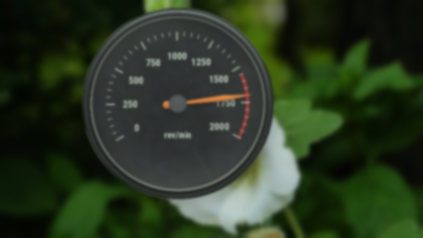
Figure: 1700 rpm
